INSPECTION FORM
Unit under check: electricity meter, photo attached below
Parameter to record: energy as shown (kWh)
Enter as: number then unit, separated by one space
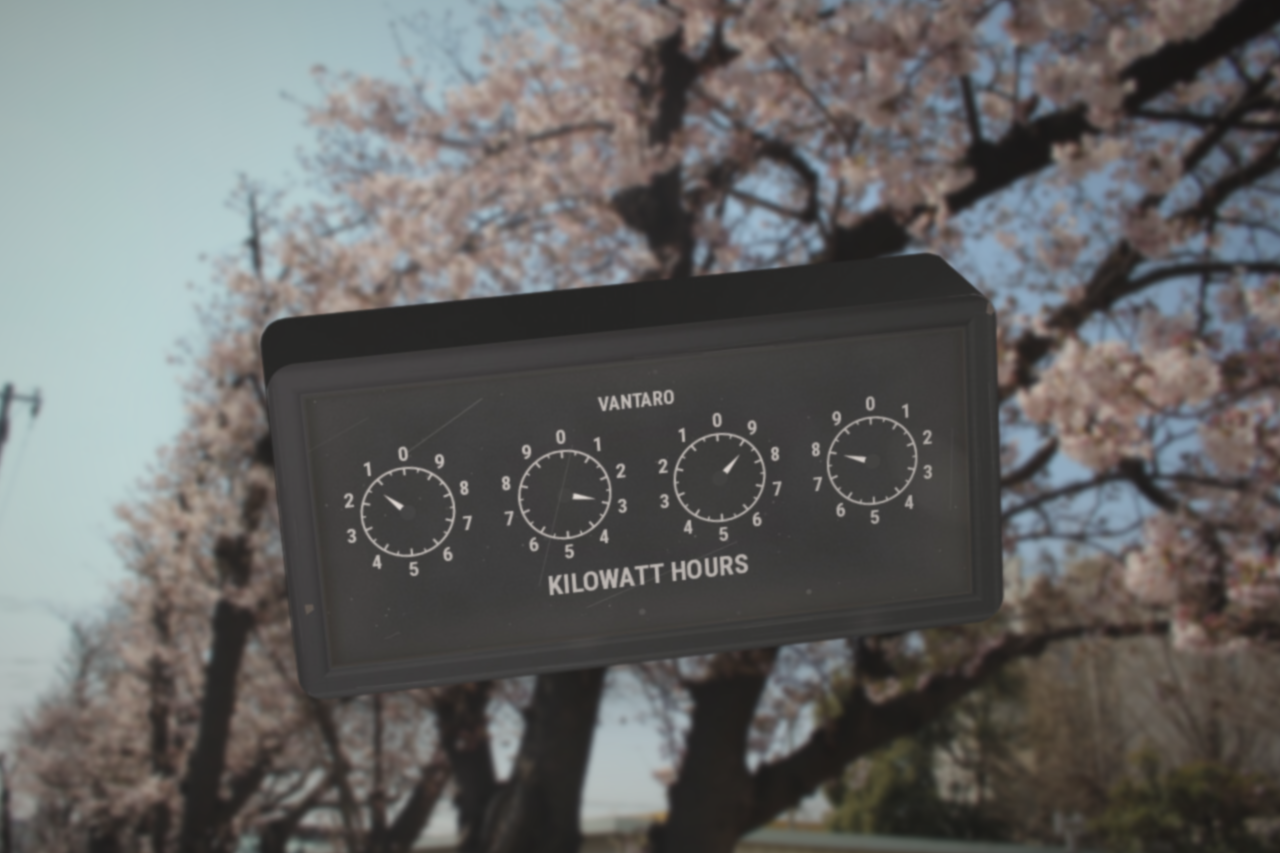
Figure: 1288 kWh
